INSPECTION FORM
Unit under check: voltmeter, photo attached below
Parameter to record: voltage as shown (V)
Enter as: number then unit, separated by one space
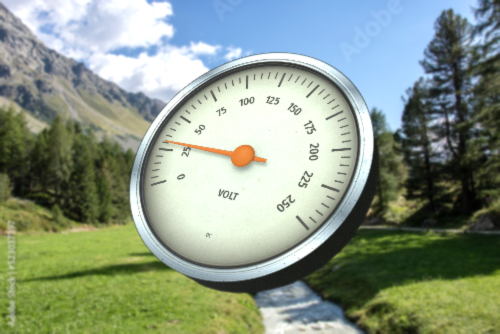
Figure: 30 V
